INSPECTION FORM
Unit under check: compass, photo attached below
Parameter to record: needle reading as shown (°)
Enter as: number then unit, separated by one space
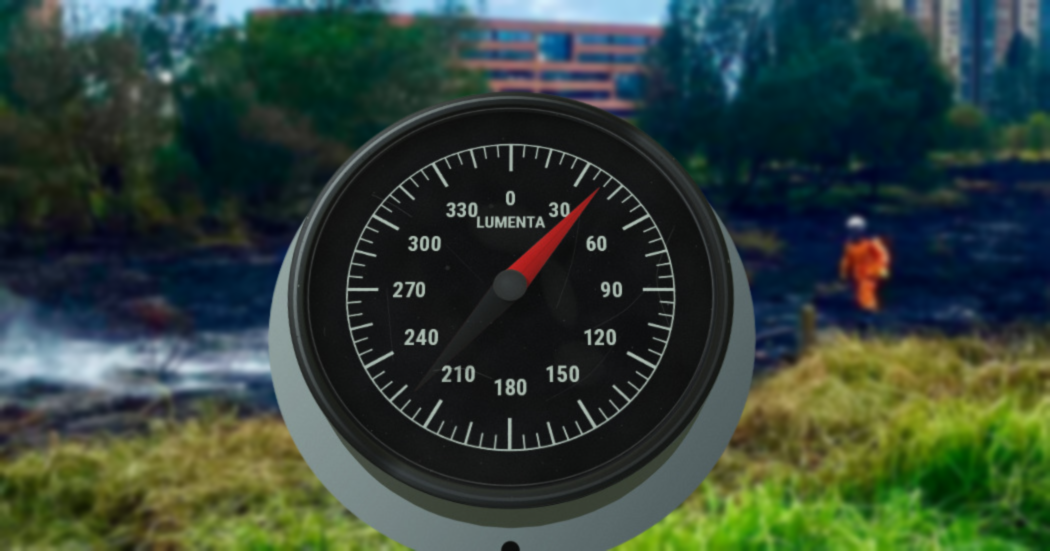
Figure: 40 °
